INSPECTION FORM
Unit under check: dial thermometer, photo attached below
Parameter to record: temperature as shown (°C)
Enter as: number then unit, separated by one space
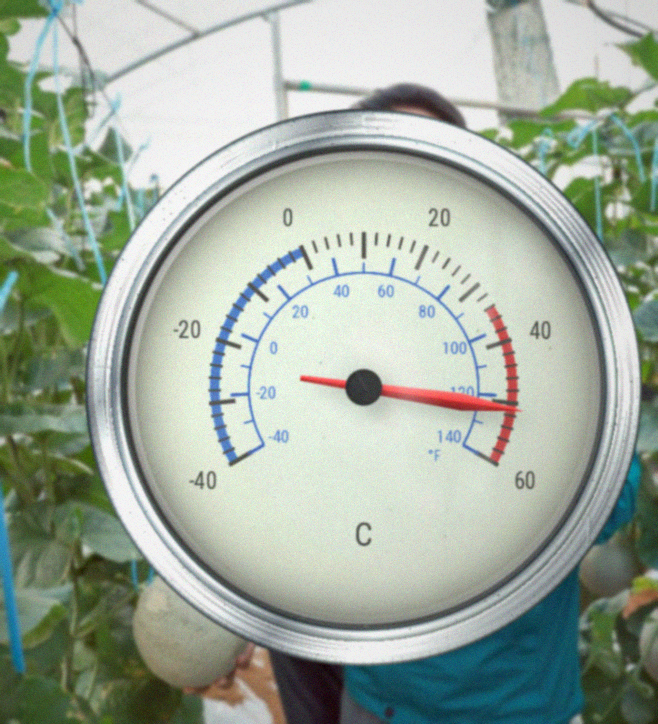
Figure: 51 °C
